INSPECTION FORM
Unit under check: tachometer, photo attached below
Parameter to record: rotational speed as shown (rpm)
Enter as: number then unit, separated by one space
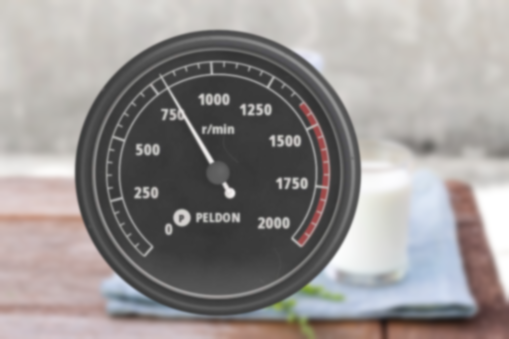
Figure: 800 rpm
